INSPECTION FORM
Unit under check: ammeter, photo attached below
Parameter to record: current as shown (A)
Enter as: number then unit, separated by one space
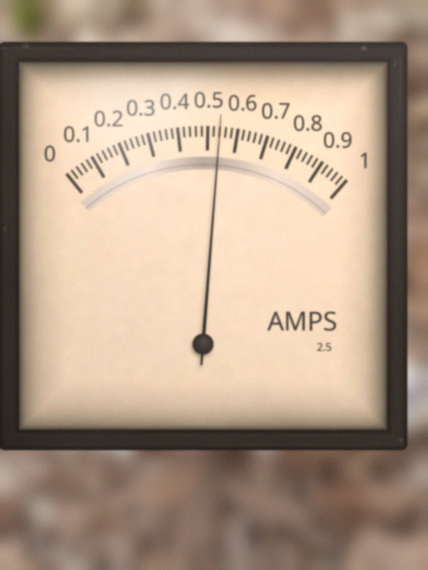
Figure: 0.54 A
